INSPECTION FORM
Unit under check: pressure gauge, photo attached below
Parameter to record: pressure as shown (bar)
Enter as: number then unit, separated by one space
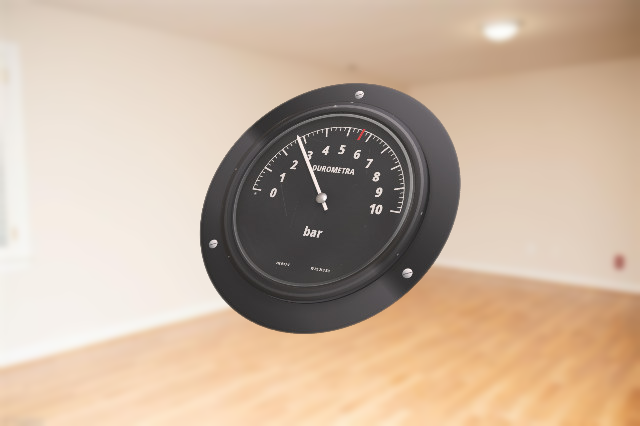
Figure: 2.8 bar
